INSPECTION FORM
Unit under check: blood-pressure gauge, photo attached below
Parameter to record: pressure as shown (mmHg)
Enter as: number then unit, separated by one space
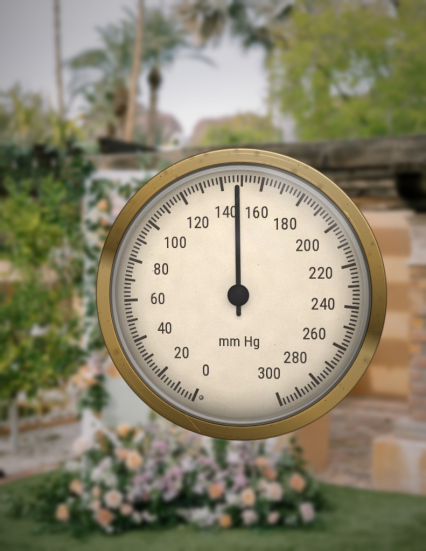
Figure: 148 mmHg
